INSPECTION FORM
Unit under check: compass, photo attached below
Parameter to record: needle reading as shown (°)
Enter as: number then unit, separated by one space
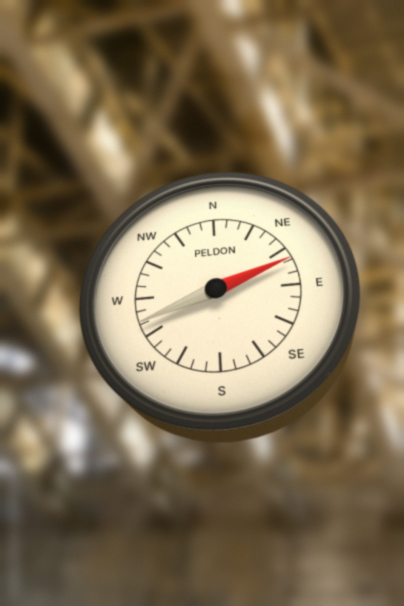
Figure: 70 °
